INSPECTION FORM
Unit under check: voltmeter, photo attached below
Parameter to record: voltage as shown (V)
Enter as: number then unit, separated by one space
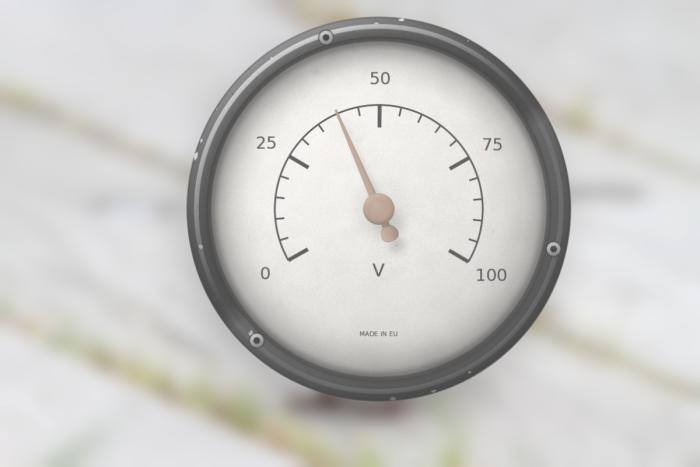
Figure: 40 V
